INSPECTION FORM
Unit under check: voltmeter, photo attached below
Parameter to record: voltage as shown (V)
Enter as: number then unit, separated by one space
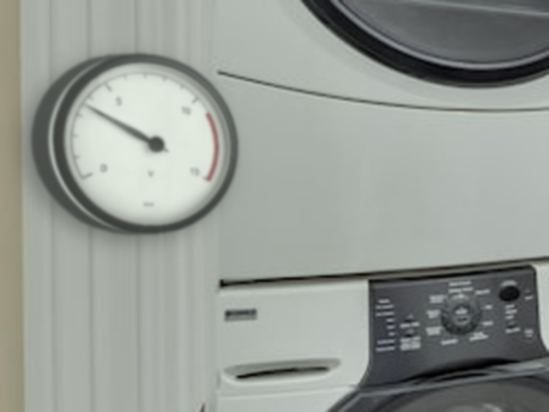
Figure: 3.5 V
